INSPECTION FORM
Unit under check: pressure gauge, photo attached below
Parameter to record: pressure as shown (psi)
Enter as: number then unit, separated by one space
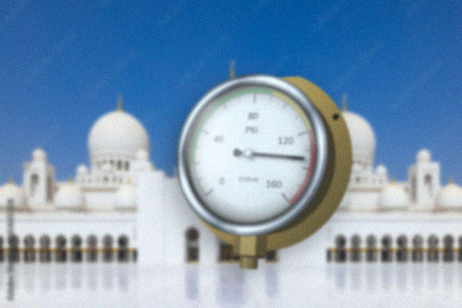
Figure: 135 psi
